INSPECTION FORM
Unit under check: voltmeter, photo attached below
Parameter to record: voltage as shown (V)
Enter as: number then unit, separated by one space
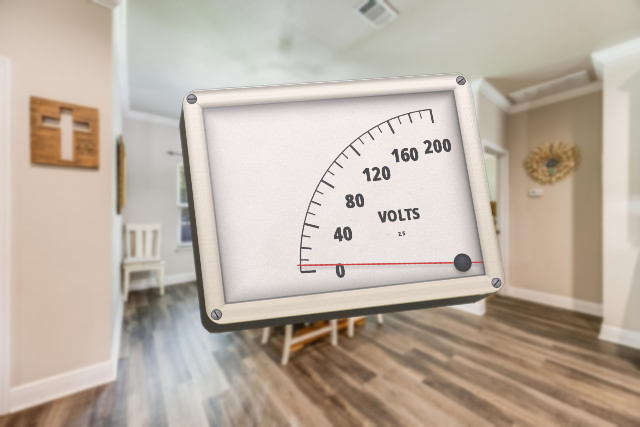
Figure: 5 V
